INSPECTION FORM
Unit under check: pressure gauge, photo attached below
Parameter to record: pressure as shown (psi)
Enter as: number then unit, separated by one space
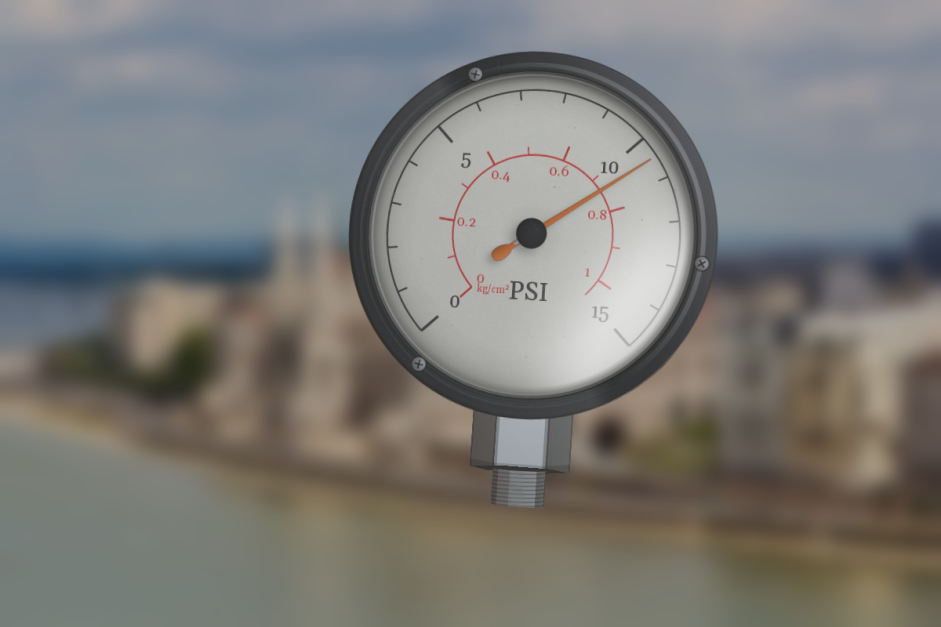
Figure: 10.5 psi
